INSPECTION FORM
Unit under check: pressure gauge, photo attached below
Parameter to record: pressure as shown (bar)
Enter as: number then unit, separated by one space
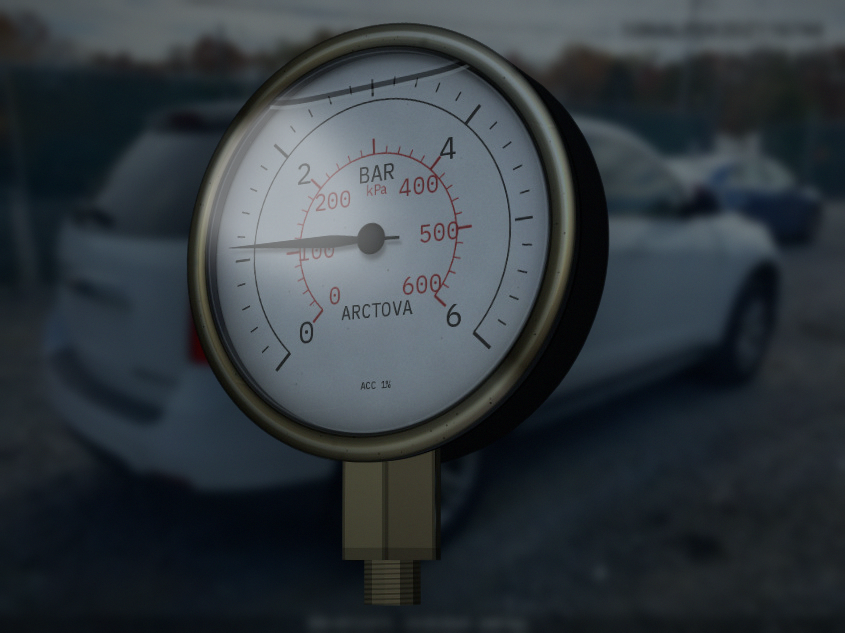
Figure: 1.1 bar
